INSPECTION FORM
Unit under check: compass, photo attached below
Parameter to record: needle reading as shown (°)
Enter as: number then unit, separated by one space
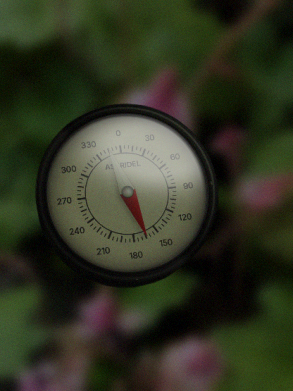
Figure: 165 °
